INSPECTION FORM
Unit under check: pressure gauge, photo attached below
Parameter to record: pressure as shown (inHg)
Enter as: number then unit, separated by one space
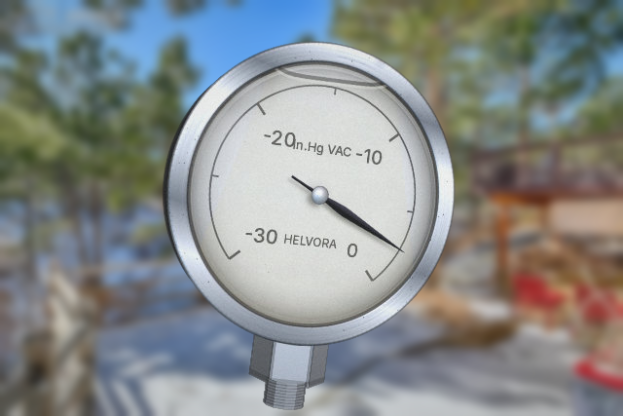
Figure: -2.5 inHg
